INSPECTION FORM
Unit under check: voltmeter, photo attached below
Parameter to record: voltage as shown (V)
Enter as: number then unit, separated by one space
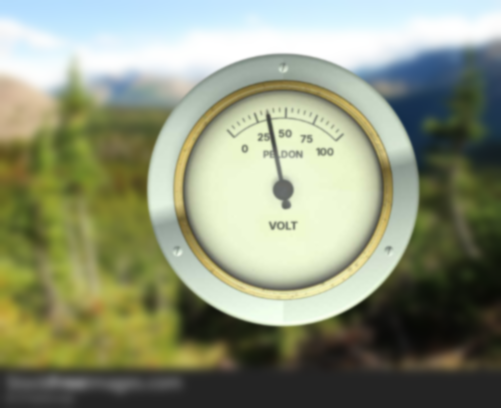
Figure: 35 V
